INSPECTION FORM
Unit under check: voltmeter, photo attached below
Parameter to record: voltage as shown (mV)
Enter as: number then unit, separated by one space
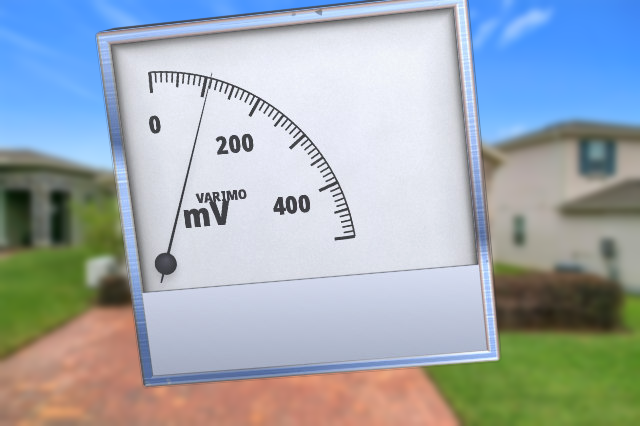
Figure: 110 mV
